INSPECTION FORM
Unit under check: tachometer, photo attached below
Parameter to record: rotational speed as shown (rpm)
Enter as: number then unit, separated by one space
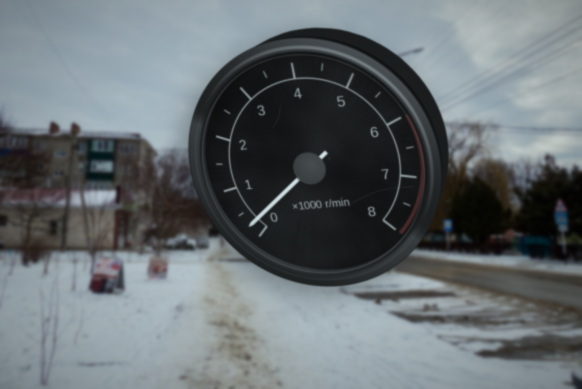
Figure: 250 rpm
